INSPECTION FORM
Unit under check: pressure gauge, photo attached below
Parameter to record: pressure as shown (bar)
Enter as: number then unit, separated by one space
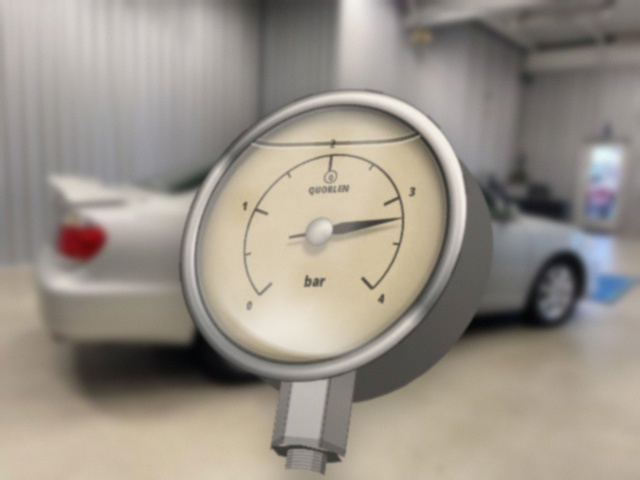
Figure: 3.25 bar
